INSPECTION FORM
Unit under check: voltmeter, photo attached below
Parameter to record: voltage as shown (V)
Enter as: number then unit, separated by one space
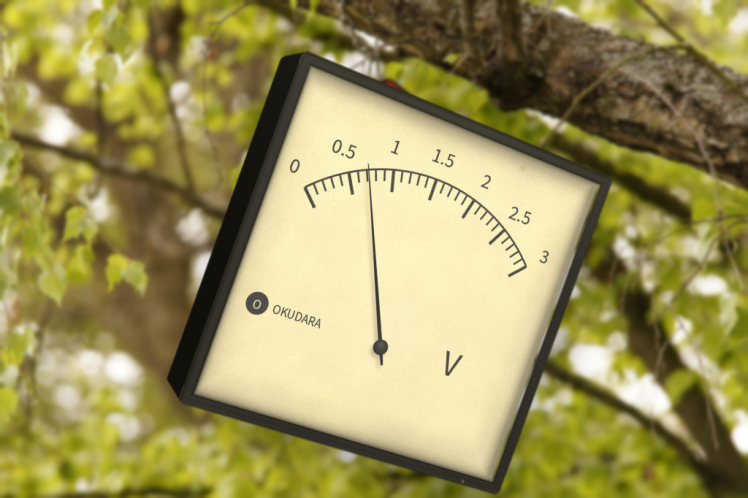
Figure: 0.7 V
